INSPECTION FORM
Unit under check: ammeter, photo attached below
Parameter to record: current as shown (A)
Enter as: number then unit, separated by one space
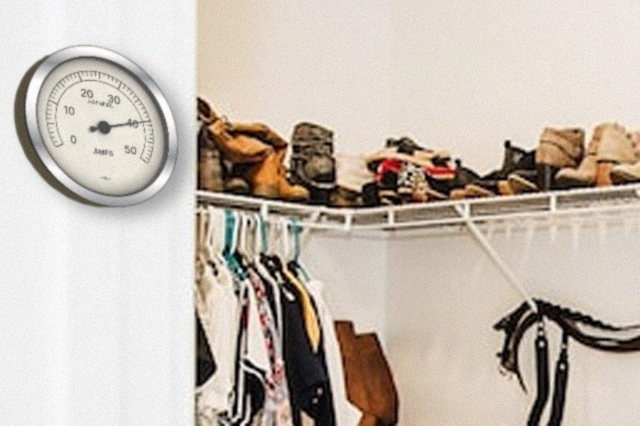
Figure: 40 A
